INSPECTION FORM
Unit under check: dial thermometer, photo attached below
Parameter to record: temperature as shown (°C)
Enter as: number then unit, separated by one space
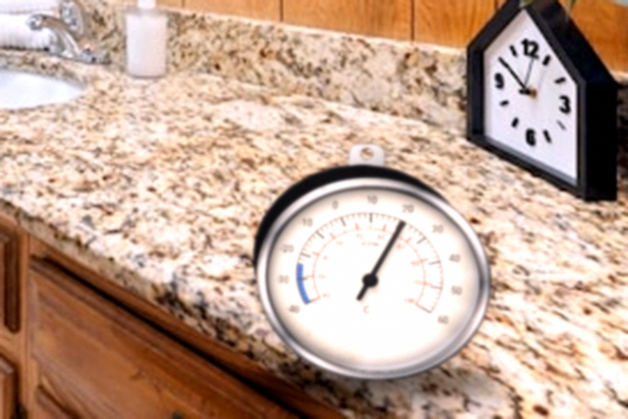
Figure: 20 °C
